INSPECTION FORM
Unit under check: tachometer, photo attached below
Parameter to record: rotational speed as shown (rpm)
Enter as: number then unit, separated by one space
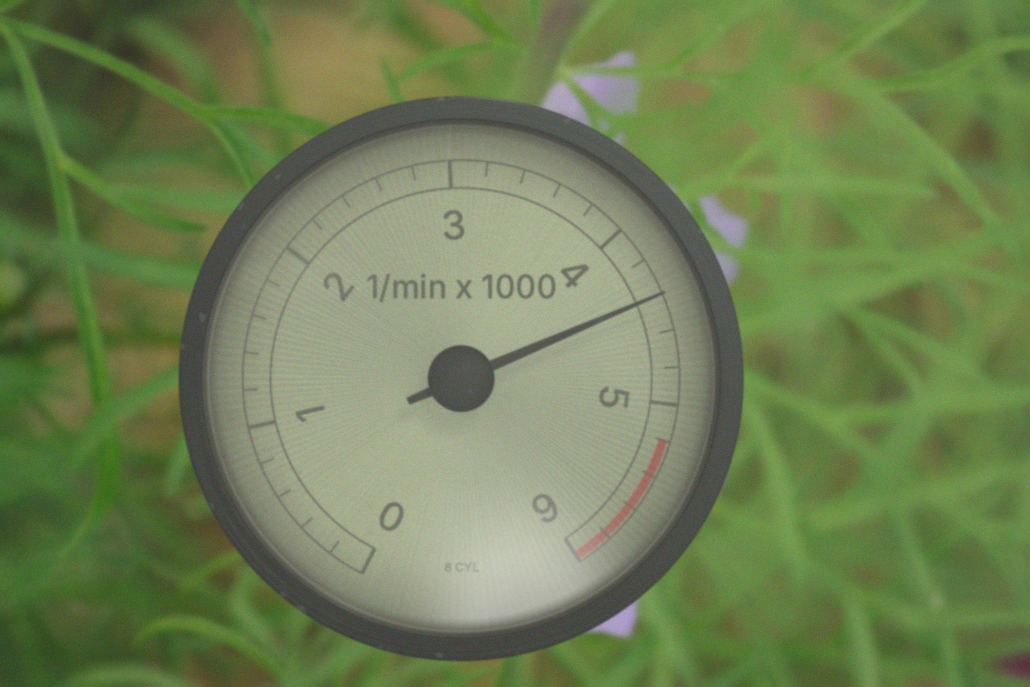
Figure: 4400 rpm
